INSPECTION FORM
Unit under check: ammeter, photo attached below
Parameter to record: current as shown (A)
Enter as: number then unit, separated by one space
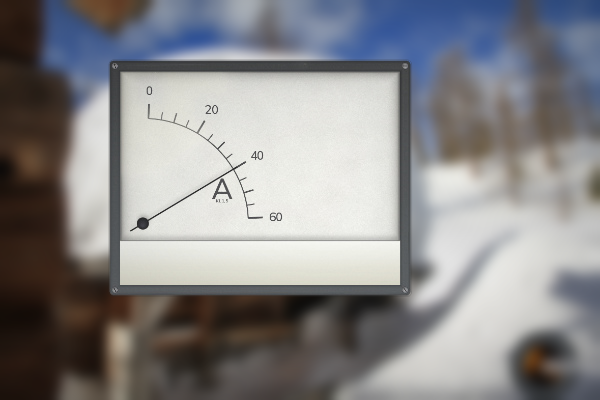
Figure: 40 A
